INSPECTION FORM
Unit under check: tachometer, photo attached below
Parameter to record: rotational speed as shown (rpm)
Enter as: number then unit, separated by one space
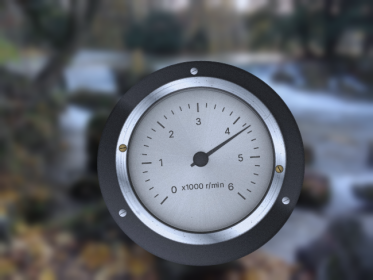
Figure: 4300 rpm
